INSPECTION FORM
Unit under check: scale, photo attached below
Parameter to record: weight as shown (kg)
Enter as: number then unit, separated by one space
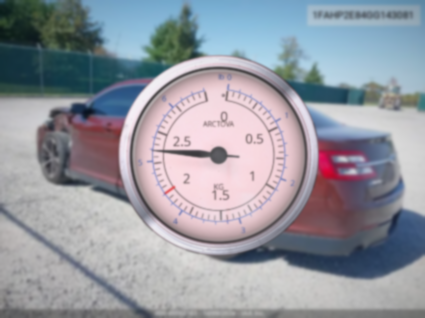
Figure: 2.35 kg
